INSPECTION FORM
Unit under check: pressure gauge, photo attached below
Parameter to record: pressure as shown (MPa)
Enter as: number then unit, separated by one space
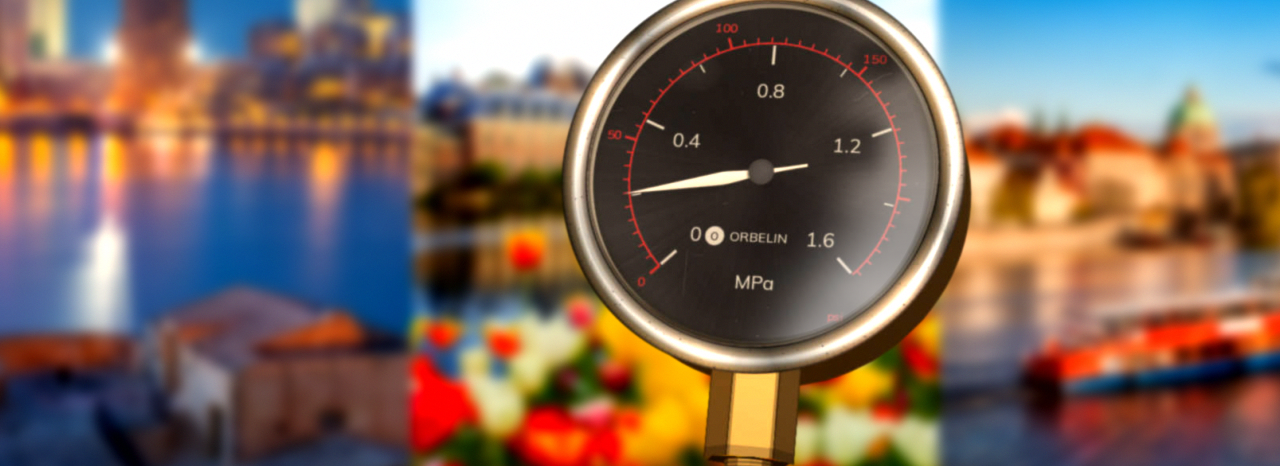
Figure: 0.2 MPa
